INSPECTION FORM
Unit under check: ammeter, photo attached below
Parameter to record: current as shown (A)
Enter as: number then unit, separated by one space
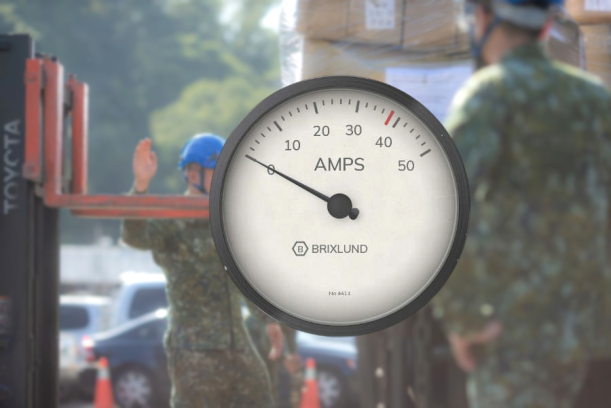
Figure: 0 A
